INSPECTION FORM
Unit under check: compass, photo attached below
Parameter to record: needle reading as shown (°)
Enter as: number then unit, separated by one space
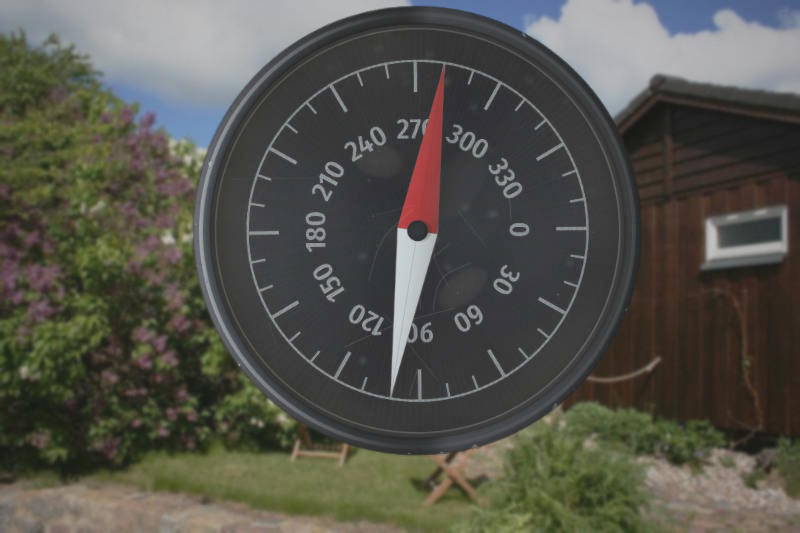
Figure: 280 °
